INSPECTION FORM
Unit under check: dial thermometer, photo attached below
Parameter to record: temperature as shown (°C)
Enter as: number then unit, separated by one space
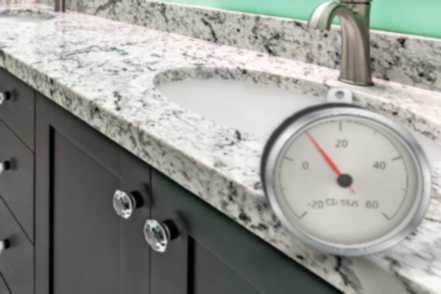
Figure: 10 °C
